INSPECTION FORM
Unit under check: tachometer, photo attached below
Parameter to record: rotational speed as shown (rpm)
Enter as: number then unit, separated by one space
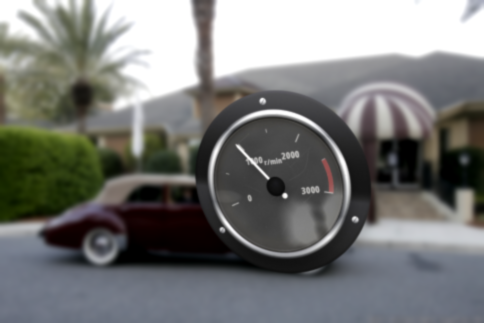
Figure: 1000 rpm
